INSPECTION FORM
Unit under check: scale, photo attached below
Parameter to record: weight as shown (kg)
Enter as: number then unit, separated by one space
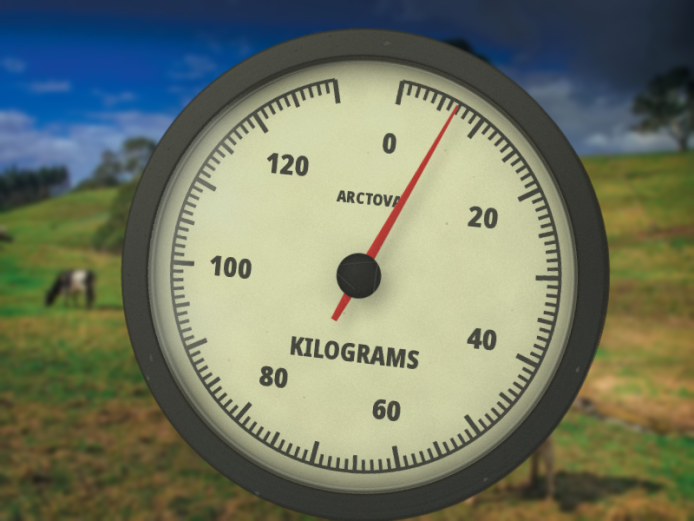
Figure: 7 kg
